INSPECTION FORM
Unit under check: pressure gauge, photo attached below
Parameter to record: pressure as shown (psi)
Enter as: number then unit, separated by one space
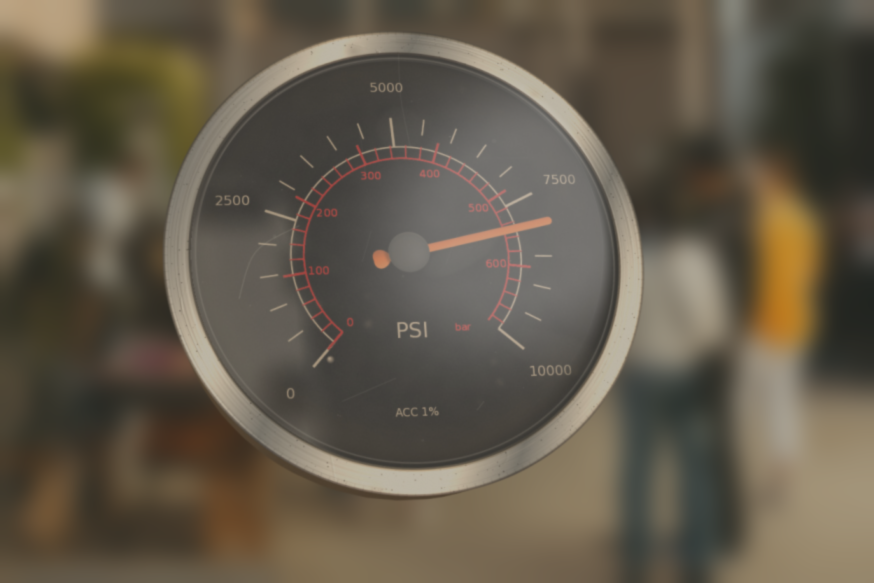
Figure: 8000 psi
